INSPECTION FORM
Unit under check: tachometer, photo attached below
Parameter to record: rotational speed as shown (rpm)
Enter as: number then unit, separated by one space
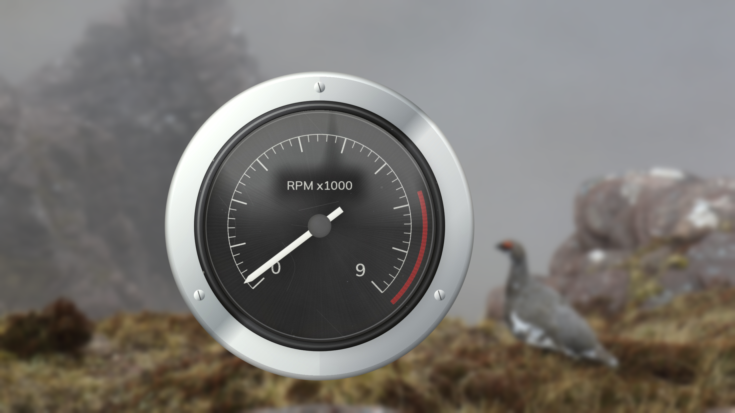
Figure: 200 rpm
